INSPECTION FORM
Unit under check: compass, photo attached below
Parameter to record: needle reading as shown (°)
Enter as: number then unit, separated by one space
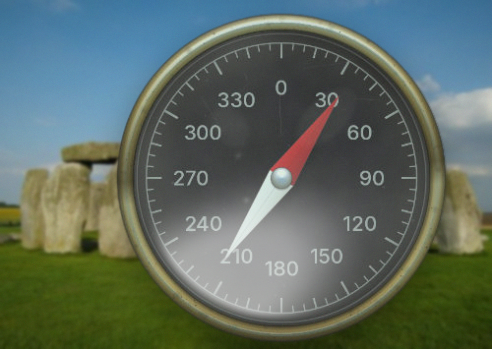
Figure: 35 °
